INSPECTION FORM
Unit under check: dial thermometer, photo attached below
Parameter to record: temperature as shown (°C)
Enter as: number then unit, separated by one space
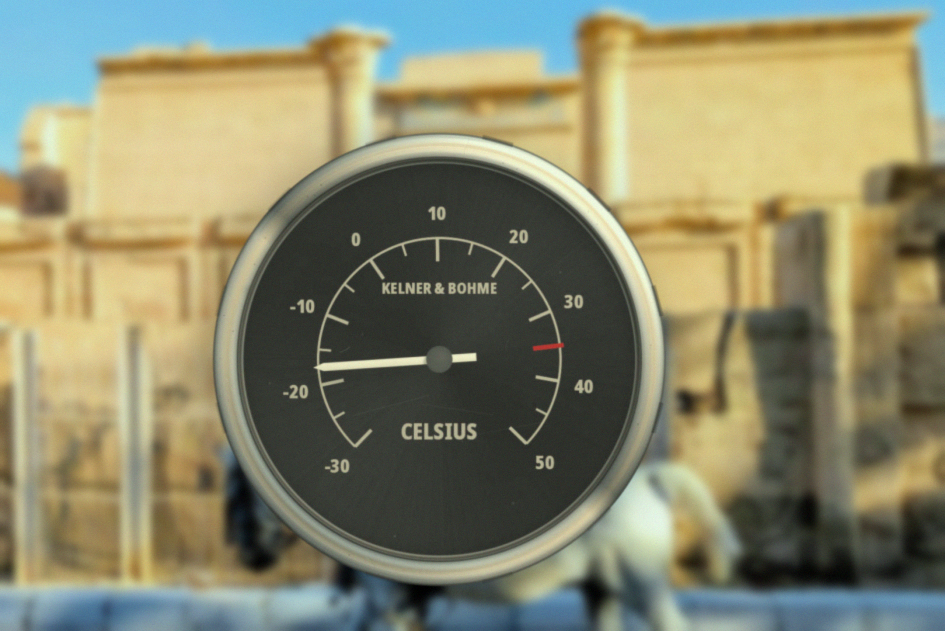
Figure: -17.5 °C
